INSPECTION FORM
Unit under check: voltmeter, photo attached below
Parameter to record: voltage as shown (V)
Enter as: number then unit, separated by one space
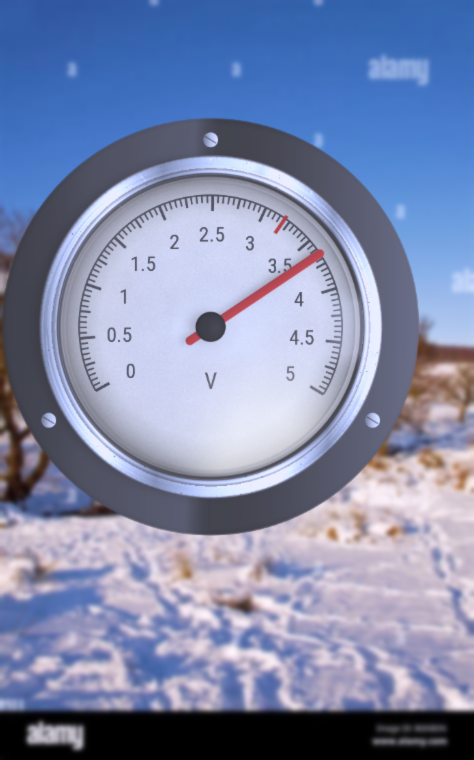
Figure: 3.65 V
